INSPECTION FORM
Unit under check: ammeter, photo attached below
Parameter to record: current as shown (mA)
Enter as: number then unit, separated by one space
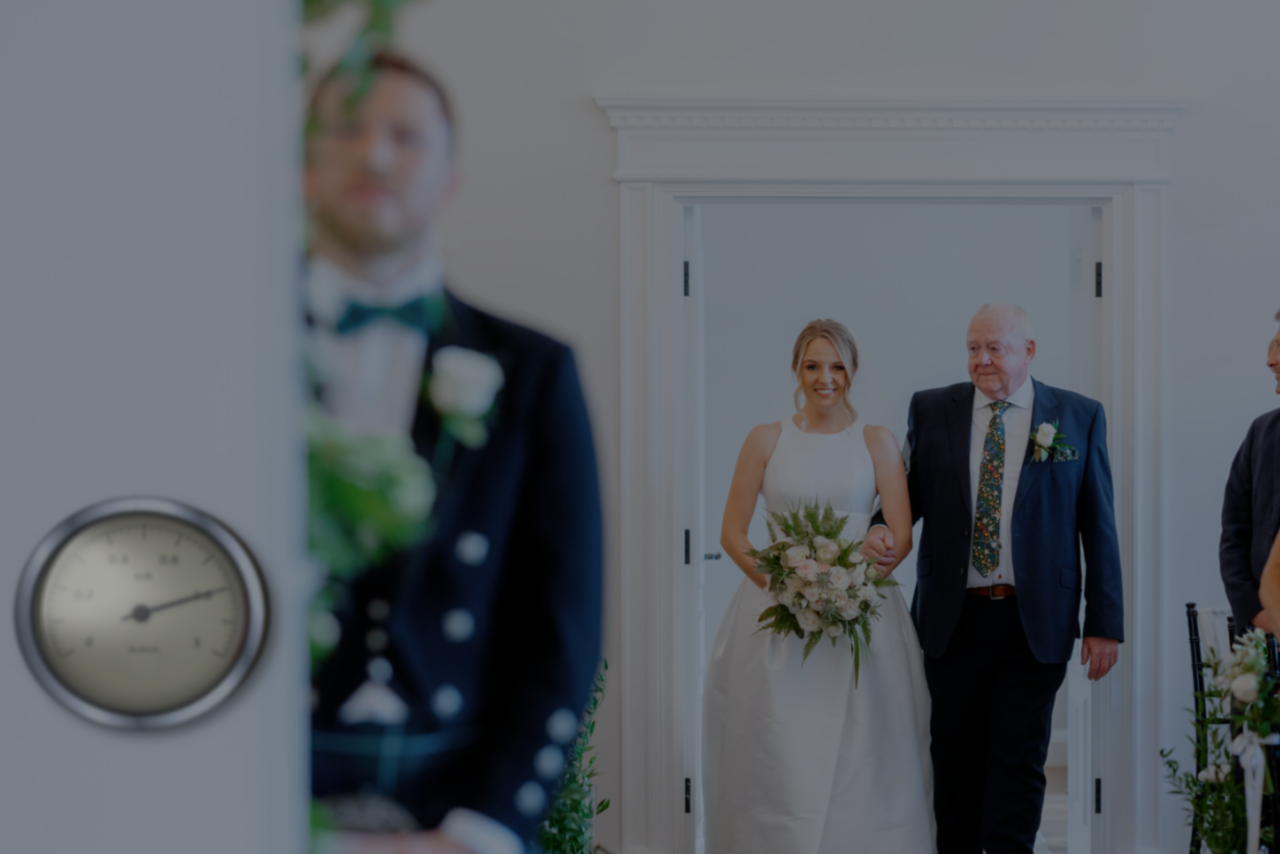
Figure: 0.8 mA
